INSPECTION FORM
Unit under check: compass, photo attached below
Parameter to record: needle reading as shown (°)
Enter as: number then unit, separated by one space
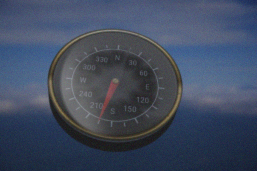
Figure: 195 °
